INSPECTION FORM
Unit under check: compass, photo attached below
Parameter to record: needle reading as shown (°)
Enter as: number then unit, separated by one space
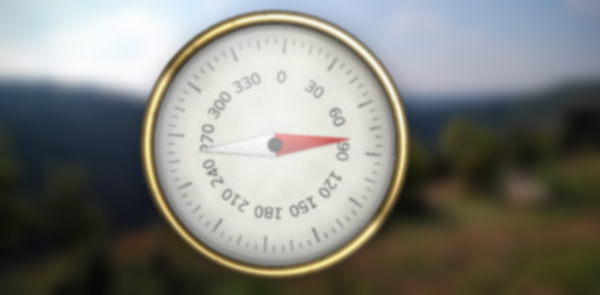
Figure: 80 °
